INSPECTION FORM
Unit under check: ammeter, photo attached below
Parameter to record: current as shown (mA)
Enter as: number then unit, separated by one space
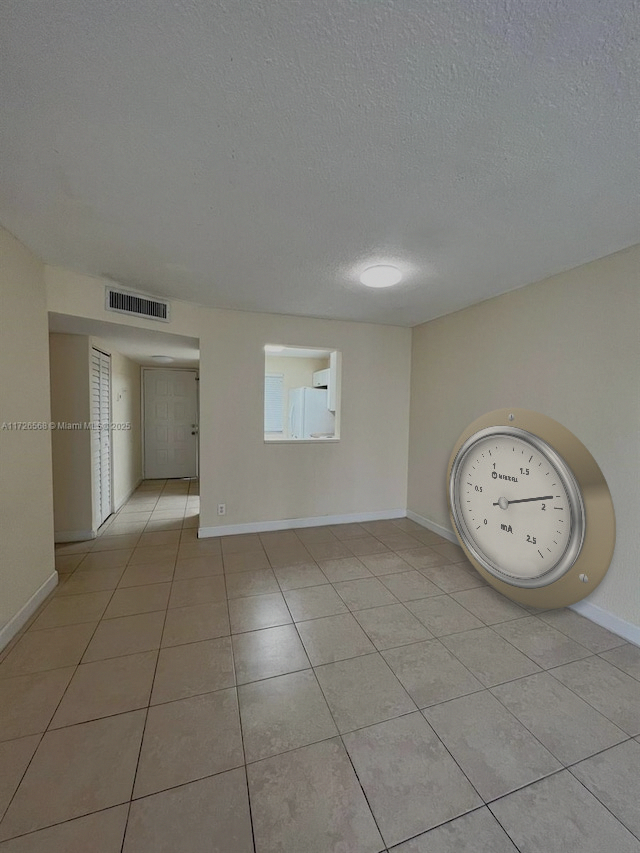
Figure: 1.9 mA
